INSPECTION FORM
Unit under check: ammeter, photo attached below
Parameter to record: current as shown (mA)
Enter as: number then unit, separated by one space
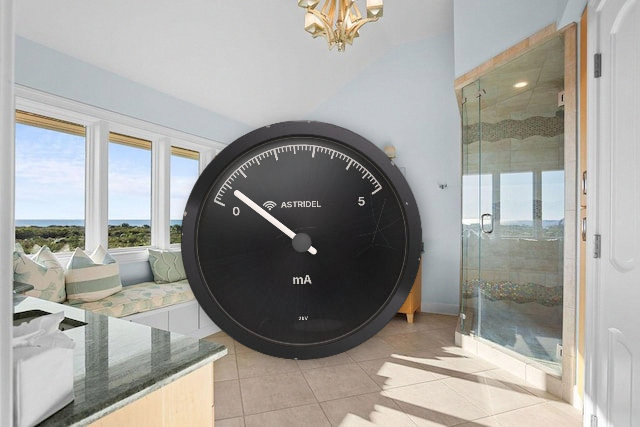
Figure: 0.5 mA
